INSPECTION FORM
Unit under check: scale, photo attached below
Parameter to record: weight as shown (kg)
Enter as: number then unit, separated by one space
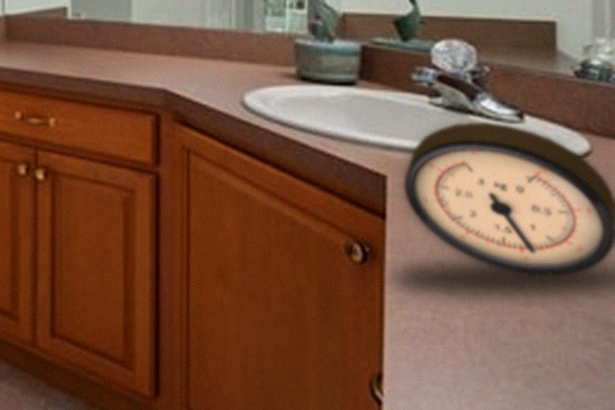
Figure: 1.25 kg
